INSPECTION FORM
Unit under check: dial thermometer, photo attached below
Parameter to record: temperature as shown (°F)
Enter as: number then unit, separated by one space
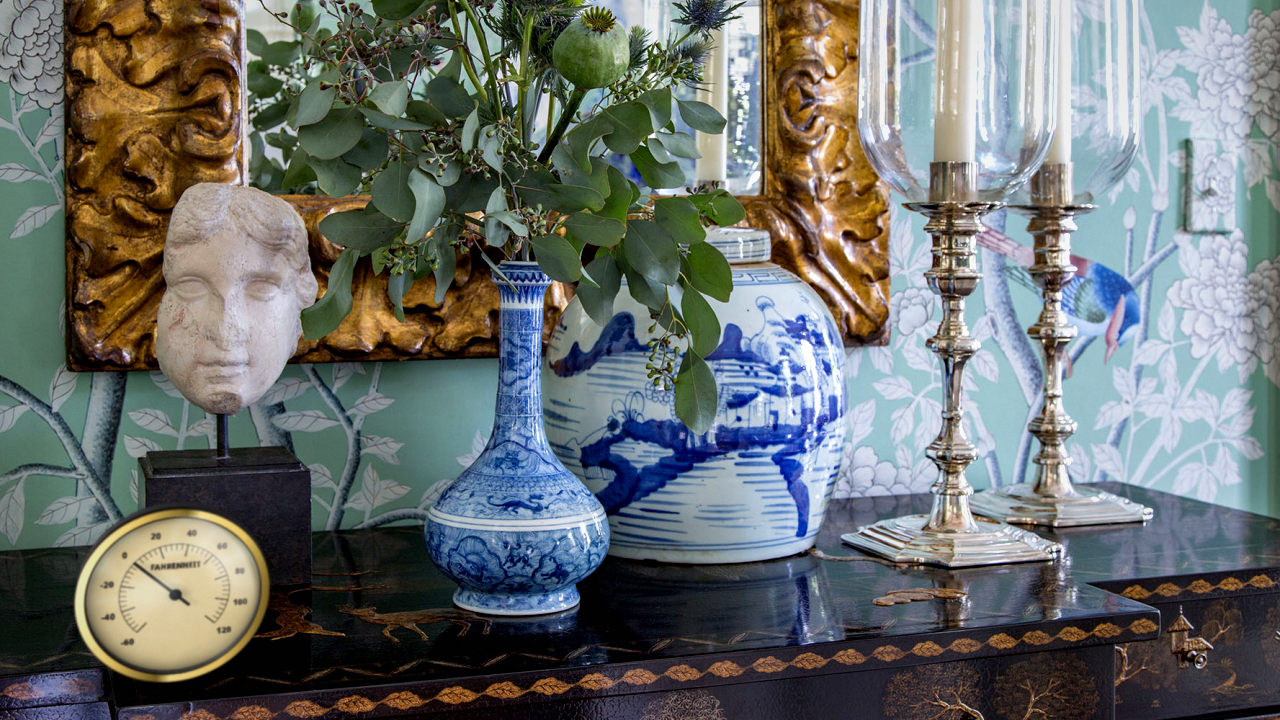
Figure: 0 °F
